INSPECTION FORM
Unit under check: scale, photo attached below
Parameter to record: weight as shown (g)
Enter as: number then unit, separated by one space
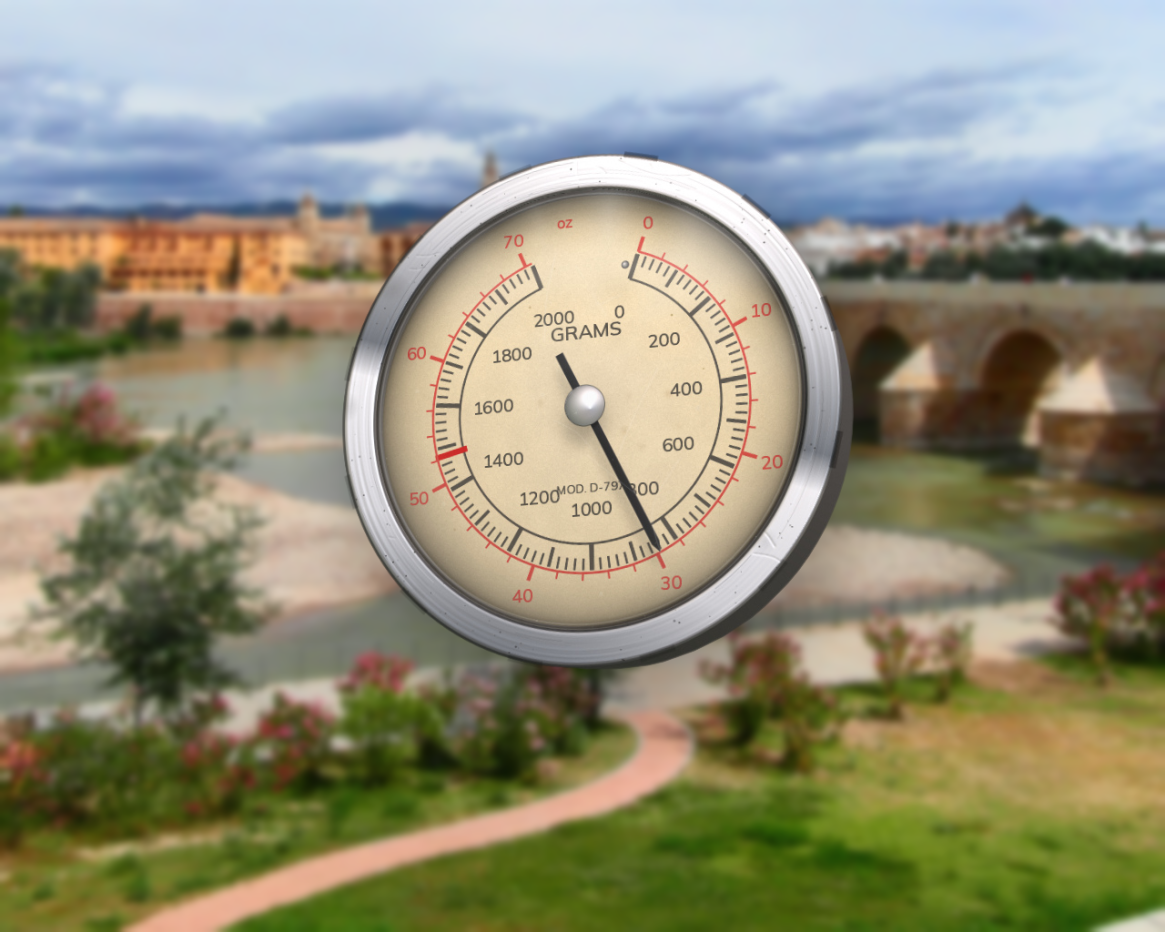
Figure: 840 g
